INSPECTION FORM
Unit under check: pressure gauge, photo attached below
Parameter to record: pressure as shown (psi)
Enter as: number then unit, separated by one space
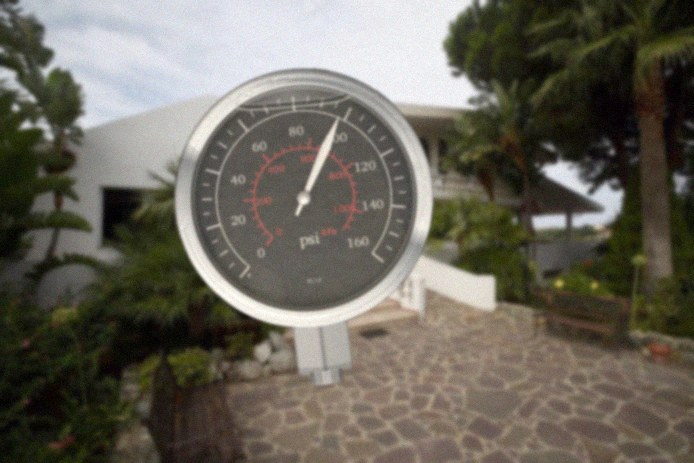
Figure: 97.5 psi
